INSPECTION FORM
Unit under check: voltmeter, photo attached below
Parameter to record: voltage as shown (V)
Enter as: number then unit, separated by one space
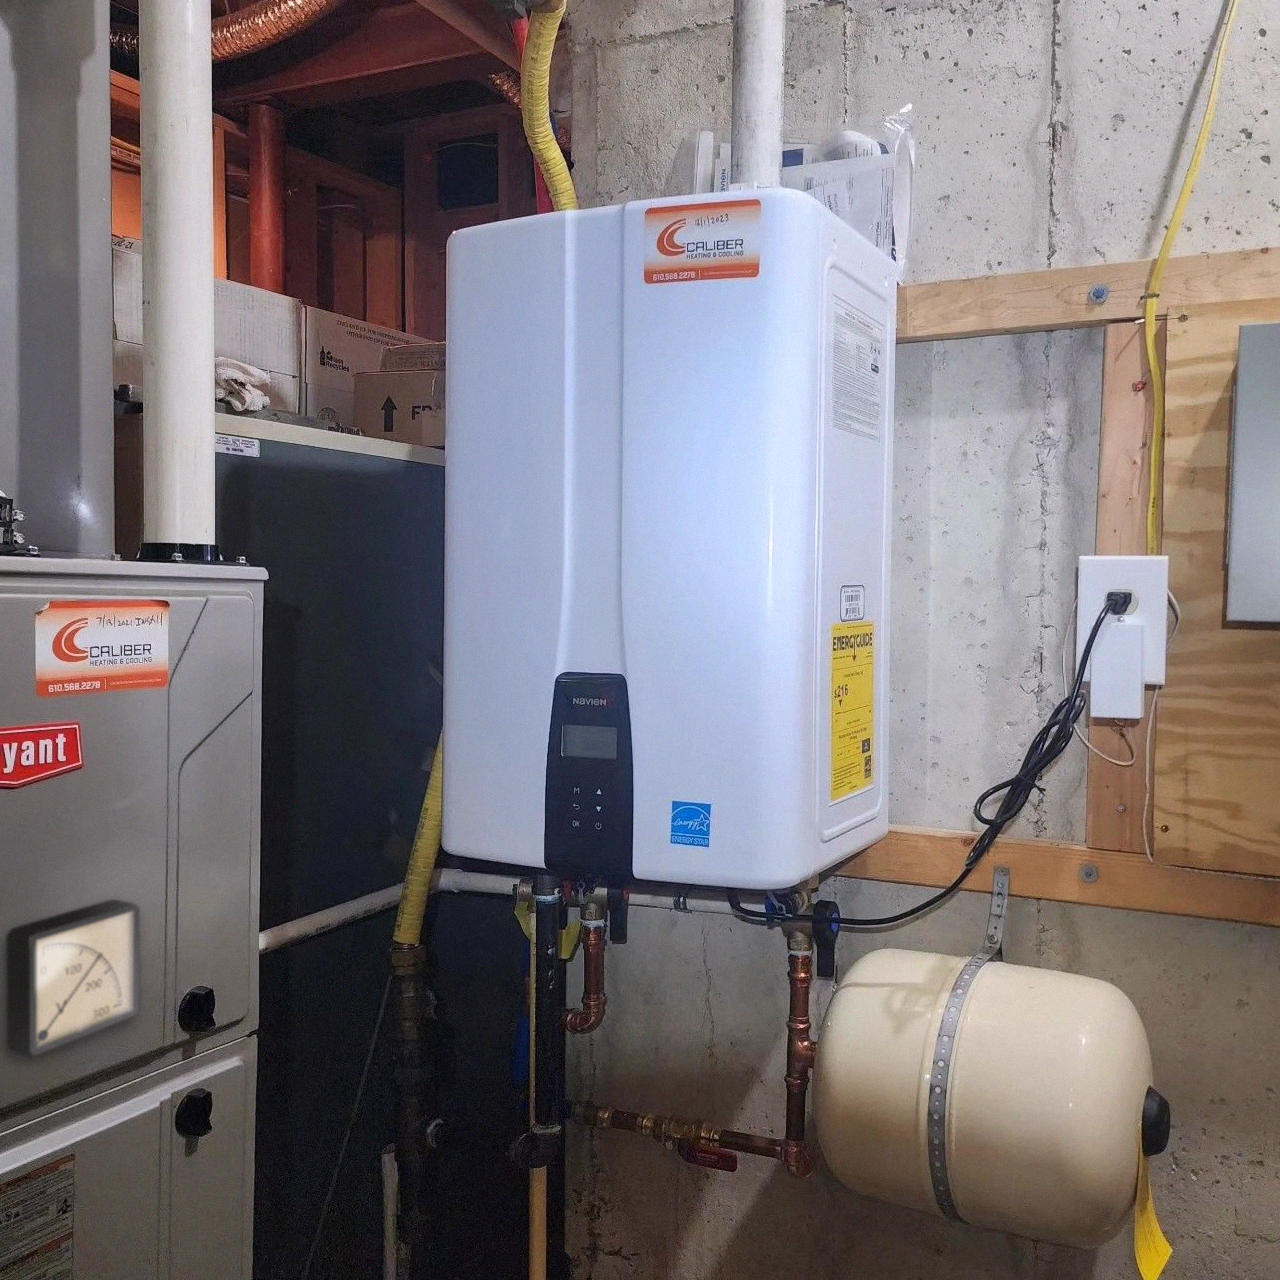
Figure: 150 V
